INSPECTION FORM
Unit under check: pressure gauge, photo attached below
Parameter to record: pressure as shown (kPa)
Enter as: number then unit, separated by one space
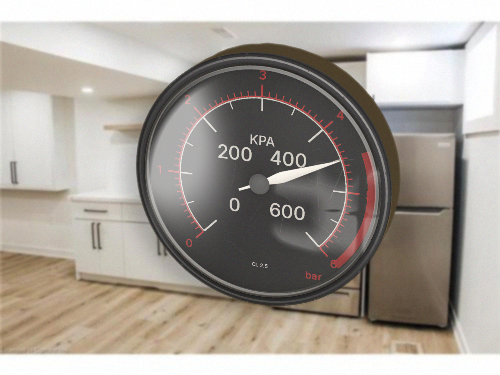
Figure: 450 kPa
